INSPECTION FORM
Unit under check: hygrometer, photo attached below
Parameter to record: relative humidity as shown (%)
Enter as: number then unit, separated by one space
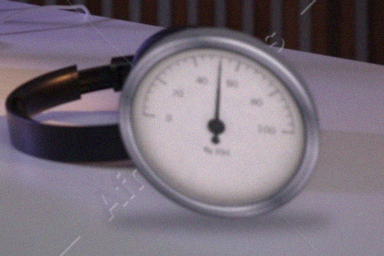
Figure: 52 %
